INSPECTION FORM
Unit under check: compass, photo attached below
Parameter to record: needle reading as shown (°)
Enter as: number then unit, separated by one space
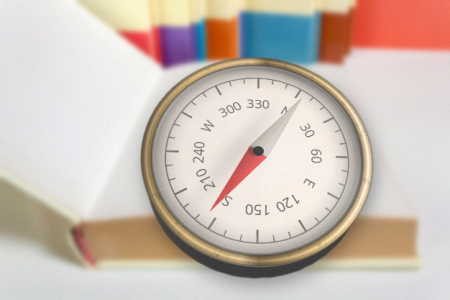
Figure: 185 °
